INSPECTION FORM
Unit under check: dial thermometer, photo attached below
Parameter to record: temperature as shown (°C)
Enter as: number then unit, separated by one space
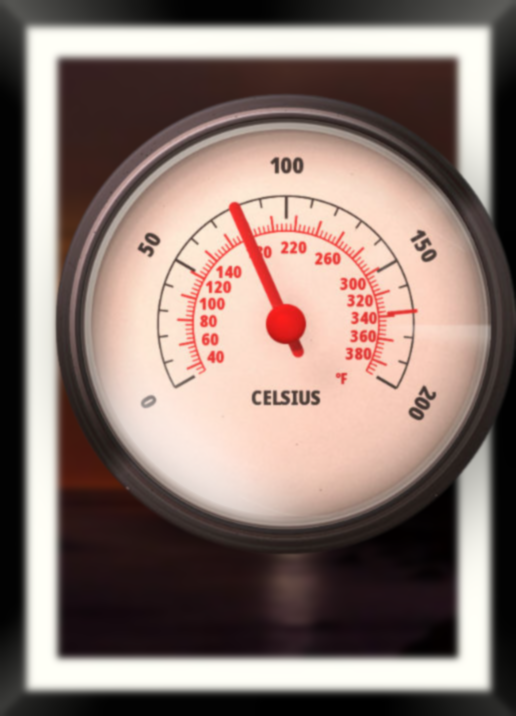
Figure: 80 °C
